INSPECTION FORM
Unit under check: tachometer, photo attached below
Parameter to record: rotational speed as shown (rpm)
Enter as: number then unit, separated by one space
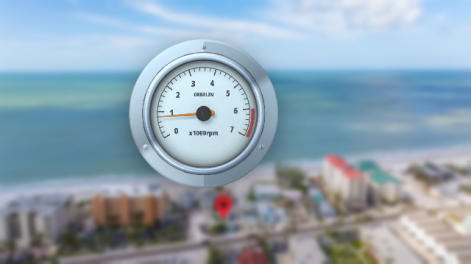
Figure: 800 rpm
